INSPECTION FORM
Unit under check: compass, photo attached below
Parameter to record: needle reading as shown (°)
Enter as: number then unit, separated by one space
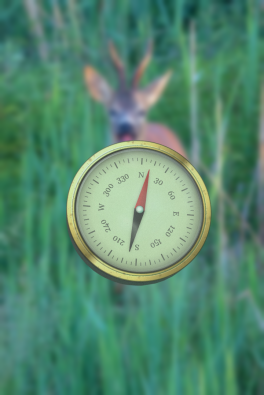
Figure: 10 °
